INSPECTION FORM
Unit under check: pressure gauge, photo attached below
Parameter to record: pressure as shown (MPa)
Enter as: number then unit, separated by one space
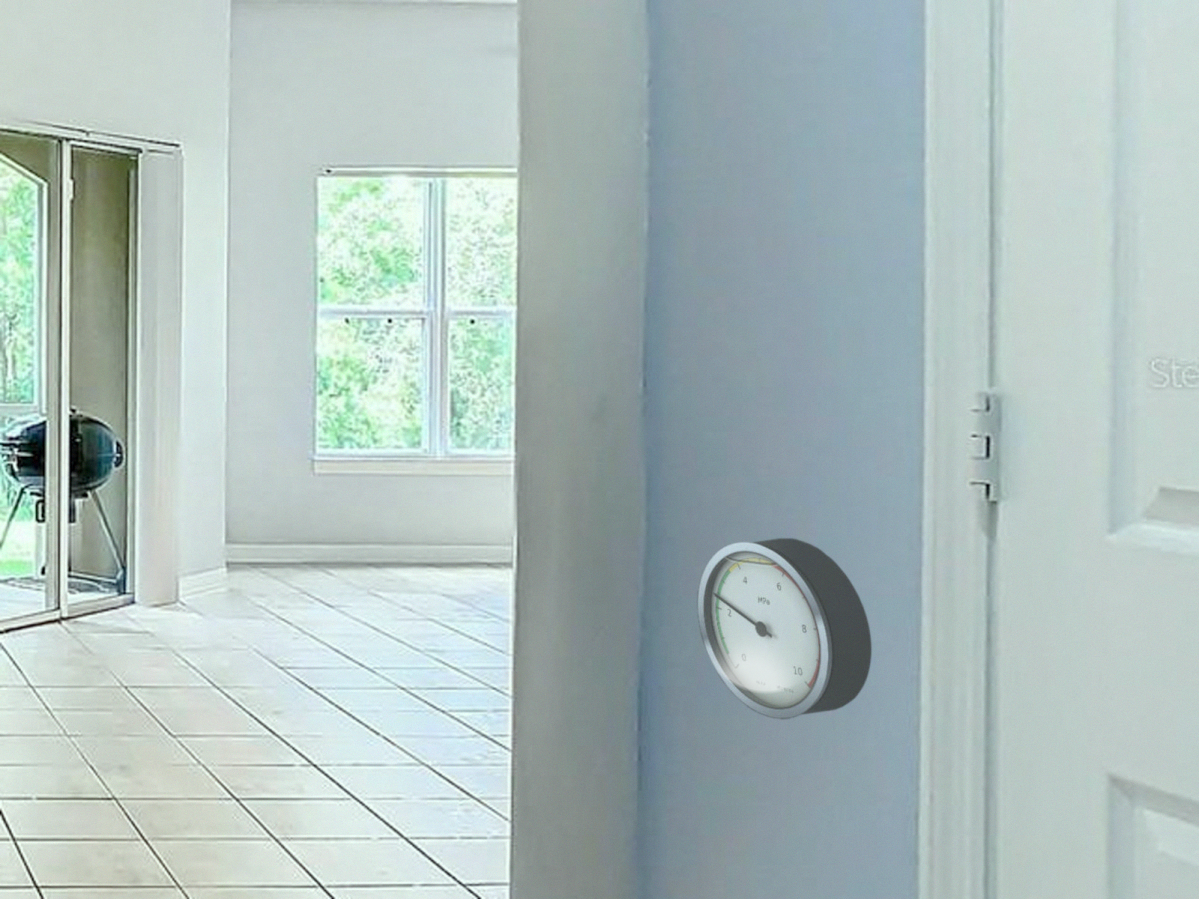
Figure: 2.5 MPa
